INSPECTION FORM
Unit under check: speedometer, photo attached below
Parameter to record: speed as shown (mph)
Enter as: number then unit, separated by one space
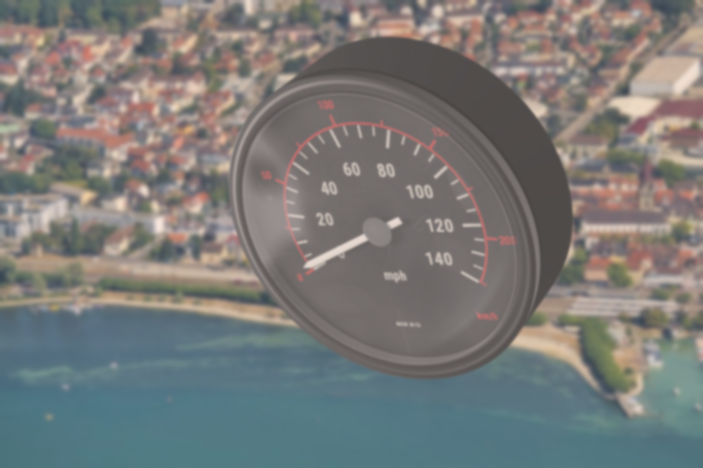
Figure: 2.5 mph
